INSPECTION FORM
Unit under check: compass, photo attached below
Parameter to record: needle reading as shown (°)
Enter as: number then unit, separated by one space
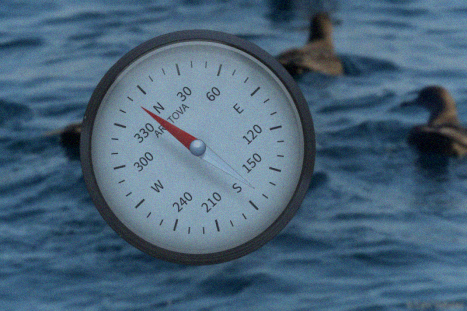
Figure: 350 °
